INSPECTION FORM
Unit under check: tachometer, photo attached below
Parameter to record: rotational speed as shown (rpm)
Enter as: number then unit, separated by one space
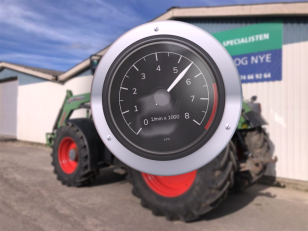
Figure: 5500 rpm
